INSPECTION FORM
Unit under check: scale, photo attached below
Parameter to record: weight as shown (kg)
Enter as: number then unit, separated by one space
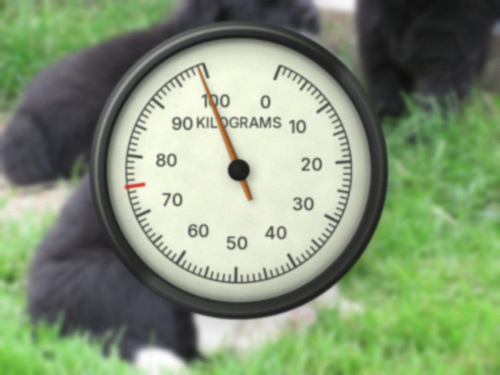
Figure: 99 kg
